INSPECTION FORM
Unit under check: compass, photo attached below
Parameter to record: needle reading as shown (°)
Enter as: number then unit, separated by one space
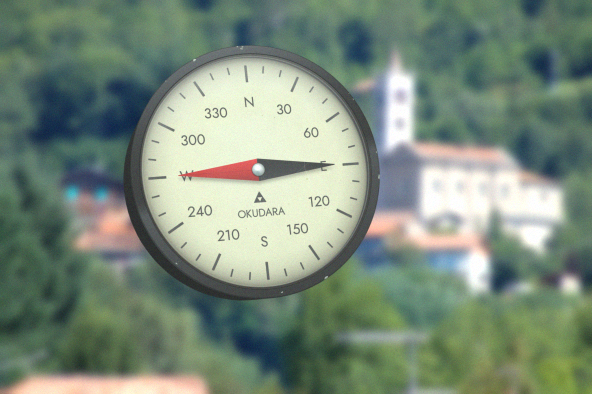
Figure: 270 °
